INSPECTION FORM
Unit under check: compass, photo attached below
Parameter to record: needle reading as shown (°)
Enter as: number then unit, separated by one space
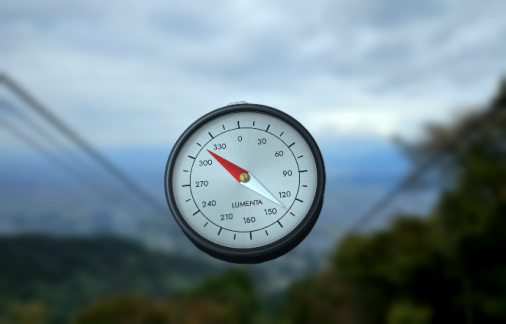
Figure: 315 °
